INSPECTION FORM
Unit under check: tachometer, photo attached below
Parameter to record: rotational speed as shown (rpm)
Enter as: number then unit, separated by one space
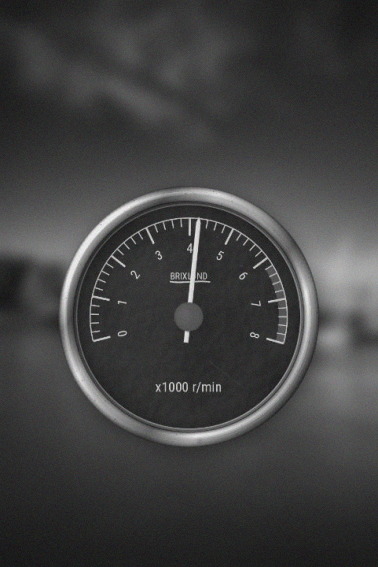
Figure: 4200 rpm
